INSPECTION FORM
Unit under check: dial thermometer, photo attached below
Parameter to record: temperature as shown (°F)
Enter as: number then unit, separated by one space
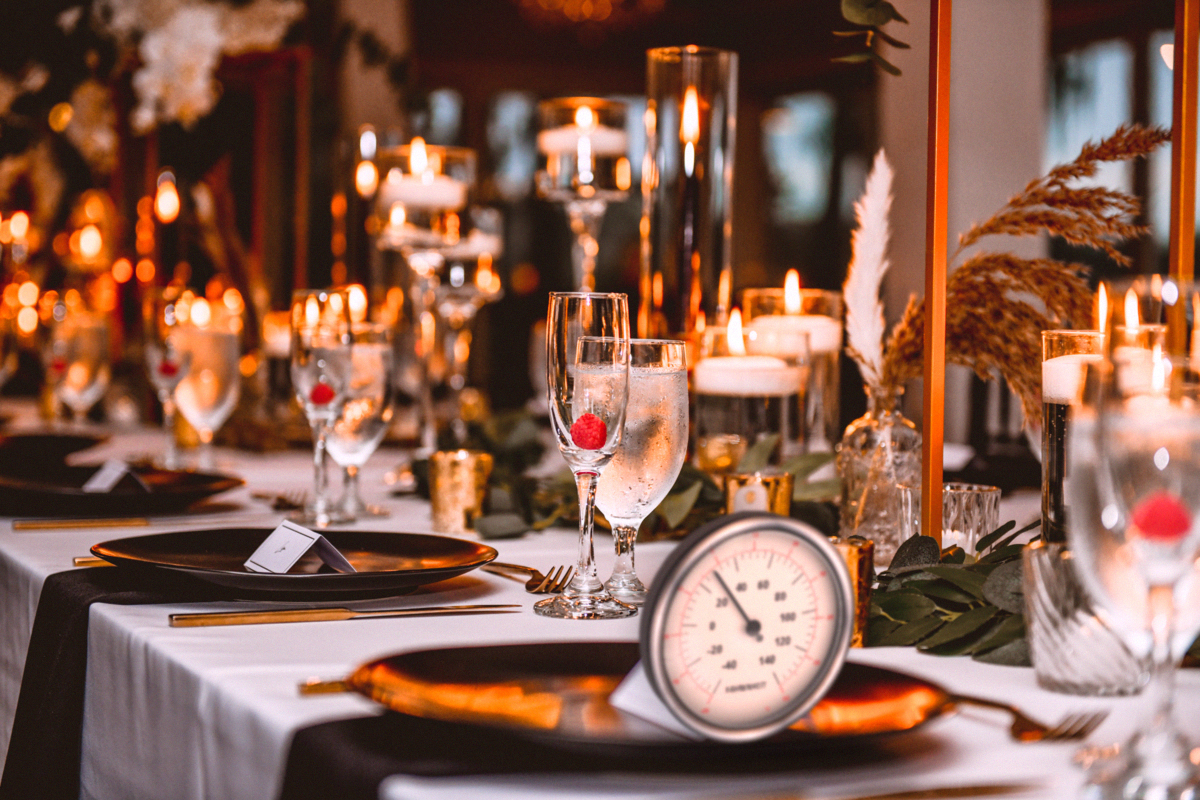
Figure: 28 °F
